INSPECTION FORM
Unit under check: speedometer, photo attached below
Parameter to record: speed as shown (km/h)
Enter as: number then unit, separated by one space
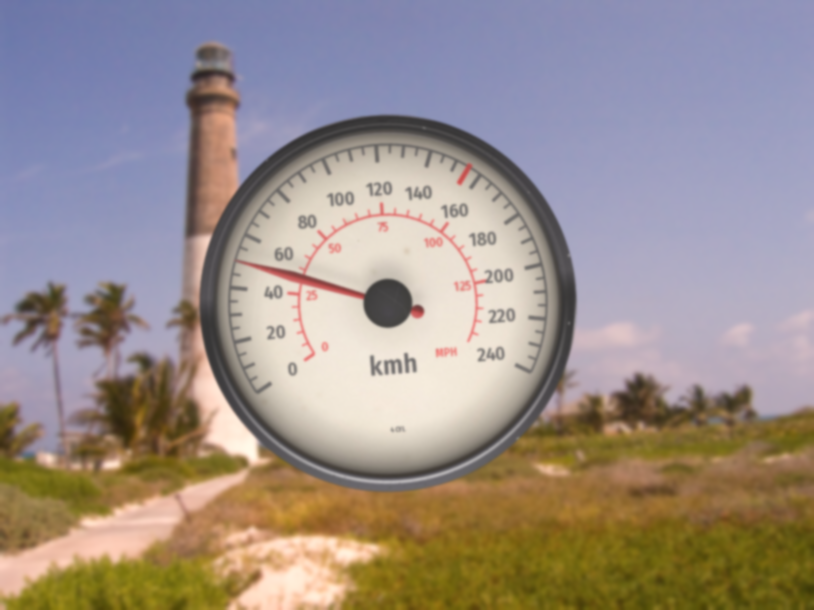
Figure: 50 km/h
